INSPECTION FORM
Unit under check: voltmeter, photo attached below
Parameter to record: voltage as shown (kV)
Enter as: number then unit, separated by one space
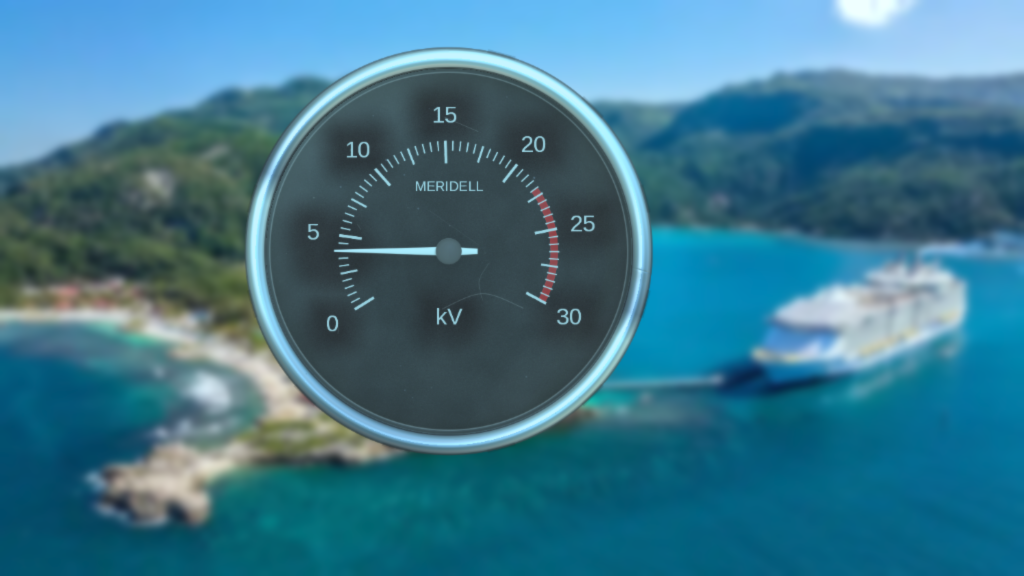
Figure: 4 kV
